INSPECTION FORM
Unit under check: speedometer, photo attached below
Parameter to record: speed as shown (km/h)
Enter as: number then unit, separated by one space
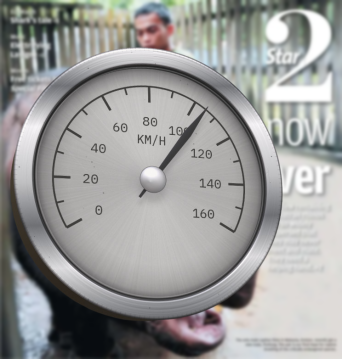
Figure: 105 km/h
